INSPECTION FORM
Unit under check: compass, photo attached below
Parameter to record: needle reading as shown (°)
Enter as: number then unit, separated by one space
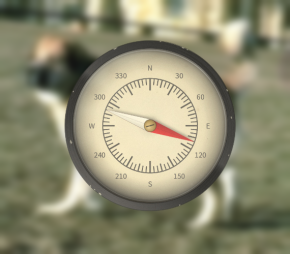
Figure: 110 °
